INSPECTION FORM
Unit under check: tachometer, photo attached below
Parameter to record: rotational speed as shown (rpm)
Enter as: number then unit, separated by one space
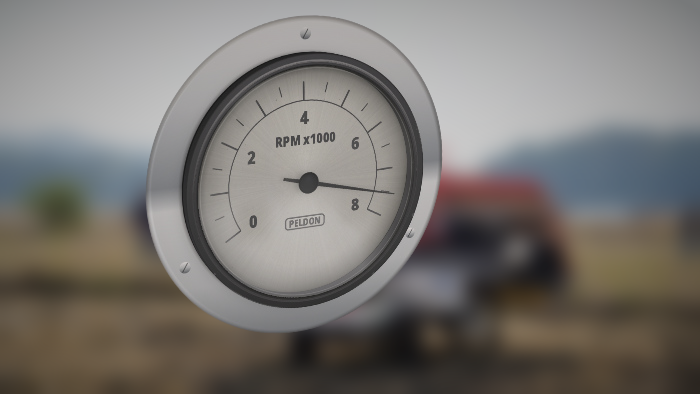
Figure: 7500 rpm
